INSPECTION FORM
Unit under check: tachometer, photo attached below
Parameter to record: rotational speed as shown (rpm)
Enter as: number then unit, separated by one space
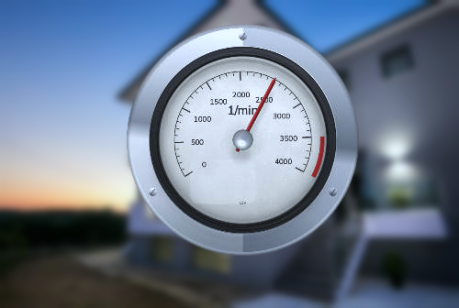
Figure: 2500 rpm
